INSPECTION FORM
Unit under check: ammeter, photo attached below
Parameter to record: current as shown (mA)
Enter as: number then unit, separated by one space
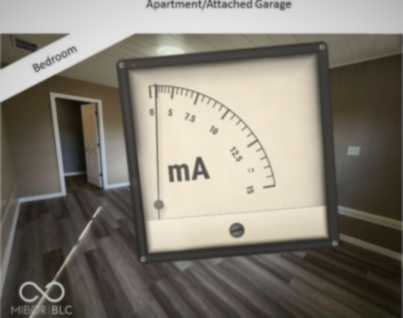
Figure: 2.5 mA
